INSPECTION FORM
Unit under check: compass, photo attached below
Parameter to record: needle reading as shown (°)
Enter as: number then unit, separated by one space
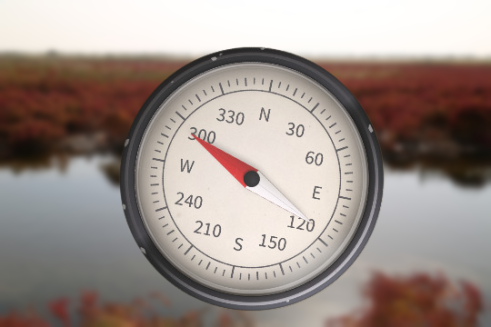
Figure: 295 °
